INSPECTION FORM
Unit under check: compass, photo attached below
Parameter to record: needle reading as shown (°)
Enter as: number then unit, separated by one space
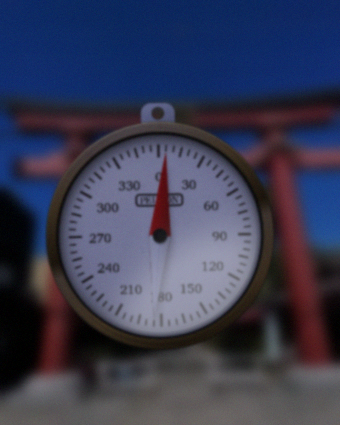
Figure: 5 °
